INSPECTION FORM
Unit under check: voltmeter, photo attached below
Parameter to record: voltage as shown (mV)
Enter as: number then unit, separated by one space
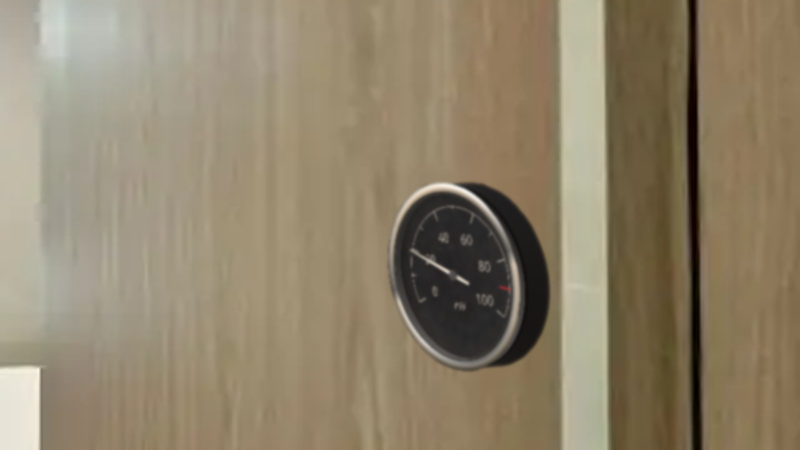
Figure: 20 mV
